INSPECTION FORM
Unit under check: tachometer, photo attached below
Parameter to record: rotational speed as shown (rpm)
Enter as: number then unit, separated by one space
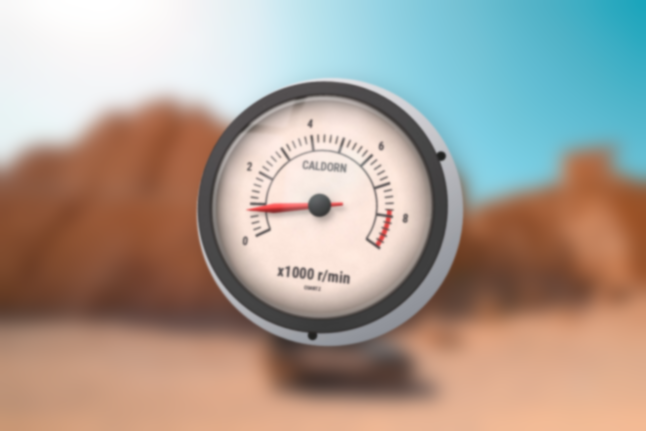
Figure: 800 rpm
